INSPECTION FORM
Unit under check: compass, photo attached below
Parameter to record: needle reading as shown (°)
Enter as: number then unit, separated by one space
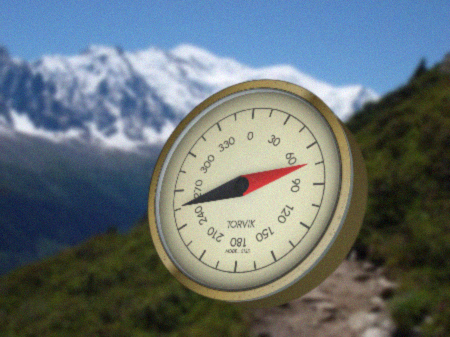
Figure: 75 °
